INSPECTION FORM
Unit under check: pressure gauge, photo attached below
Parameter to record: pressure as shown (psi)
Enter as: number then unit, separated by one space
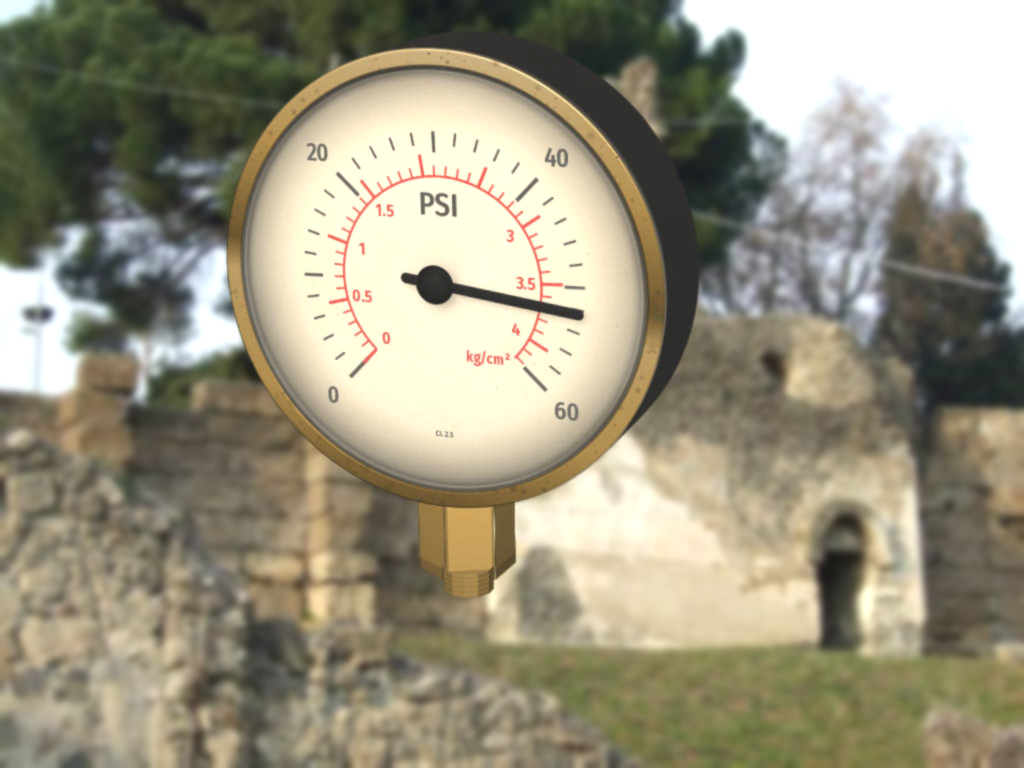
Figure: 52 psi
